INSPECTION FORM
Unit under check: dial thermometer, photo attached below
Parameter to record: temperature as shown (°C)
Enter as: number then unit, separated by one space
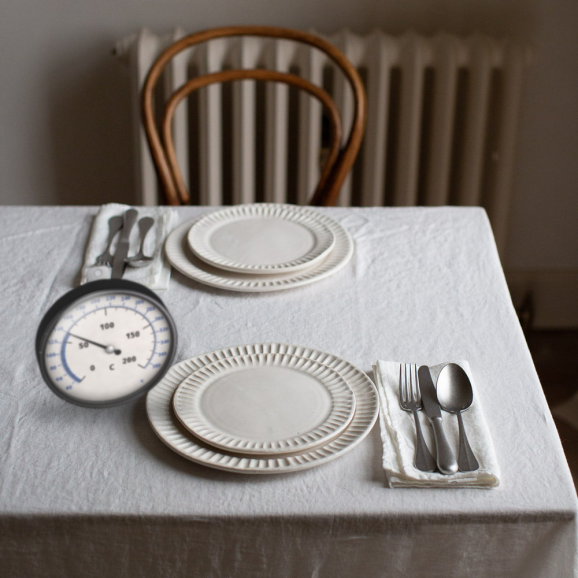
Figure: 60 °C
